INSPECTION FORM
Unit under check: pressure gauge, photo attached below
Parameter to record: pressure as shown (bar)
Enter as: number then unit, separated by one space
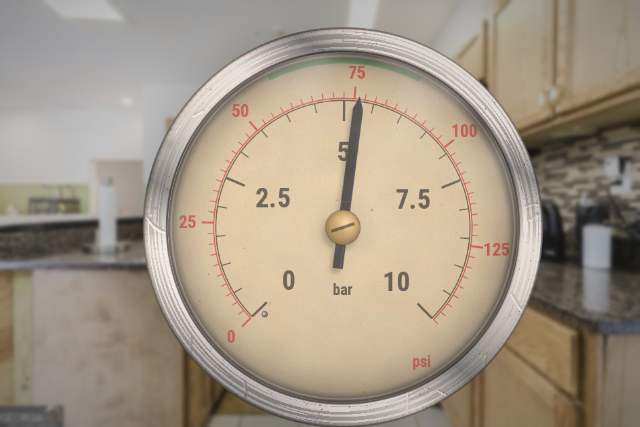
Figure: 5.25 bar
